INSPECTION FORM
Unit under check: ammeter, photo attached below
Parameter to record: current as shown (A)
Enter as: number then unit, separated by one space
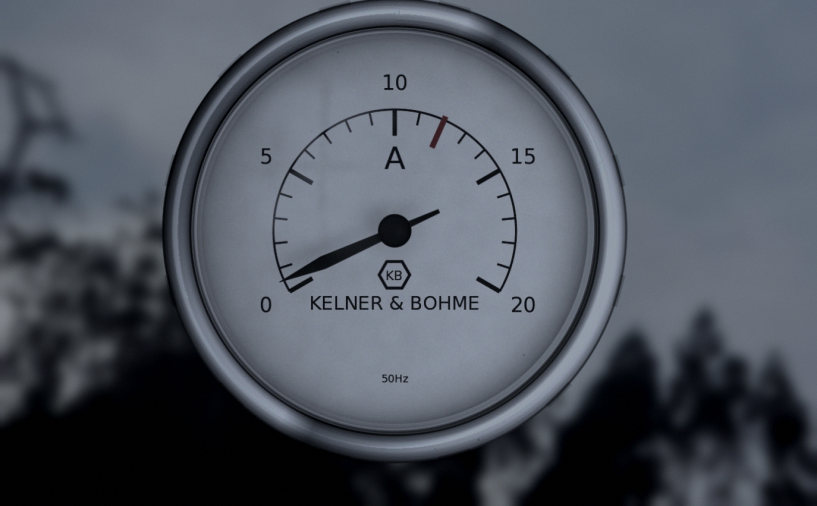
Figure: 0.5 A
